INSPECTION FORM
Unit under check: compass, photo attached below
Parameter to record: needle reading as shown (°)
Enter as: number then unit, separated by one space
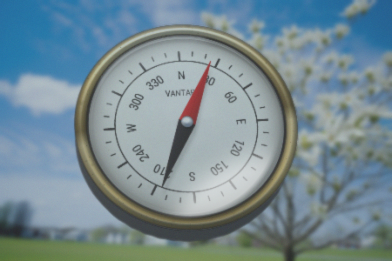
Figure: 25 °
